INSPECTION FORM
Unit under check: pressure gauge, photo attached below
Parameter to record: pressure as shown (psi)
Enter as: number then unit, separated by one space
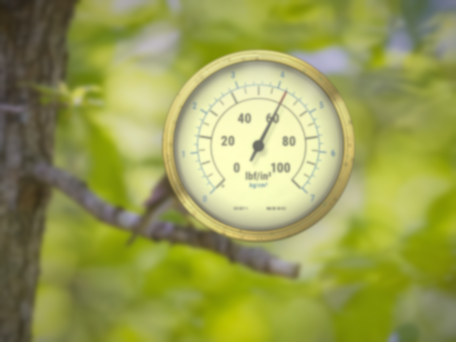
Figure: 60 psi
